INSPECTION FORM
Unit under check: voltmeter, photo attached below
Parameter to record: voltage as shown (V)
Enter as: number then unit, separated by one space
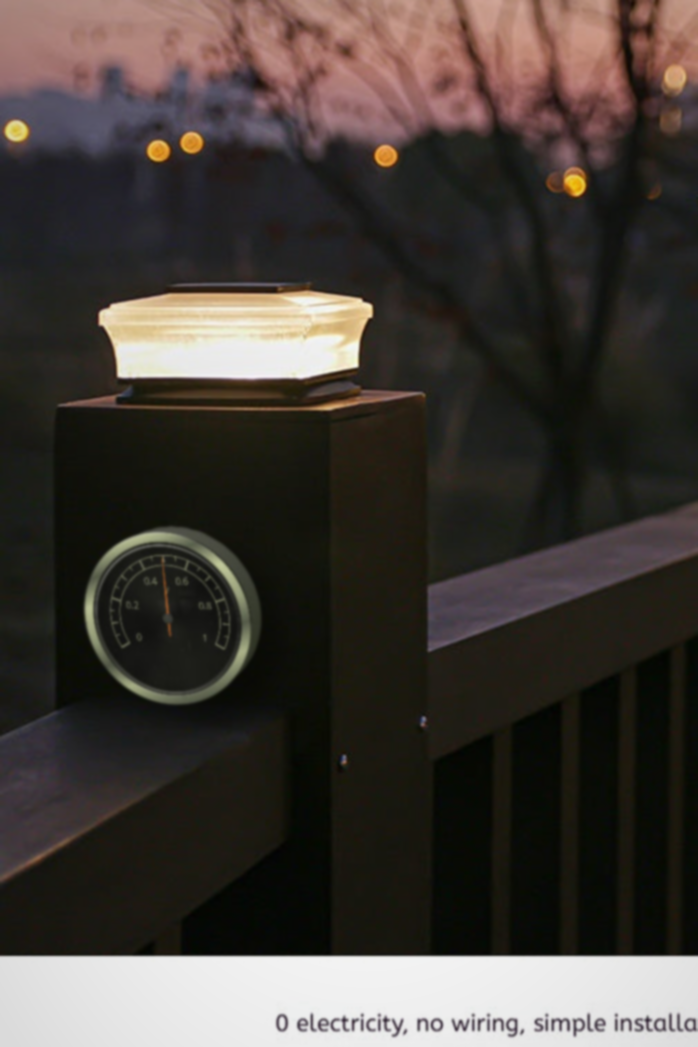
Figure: 0.5 V
